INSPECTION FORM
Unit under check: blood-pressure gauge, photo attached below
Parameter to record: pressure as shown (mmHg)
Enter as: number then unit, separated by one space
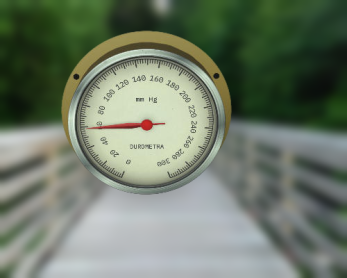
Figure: 60 mmHg
